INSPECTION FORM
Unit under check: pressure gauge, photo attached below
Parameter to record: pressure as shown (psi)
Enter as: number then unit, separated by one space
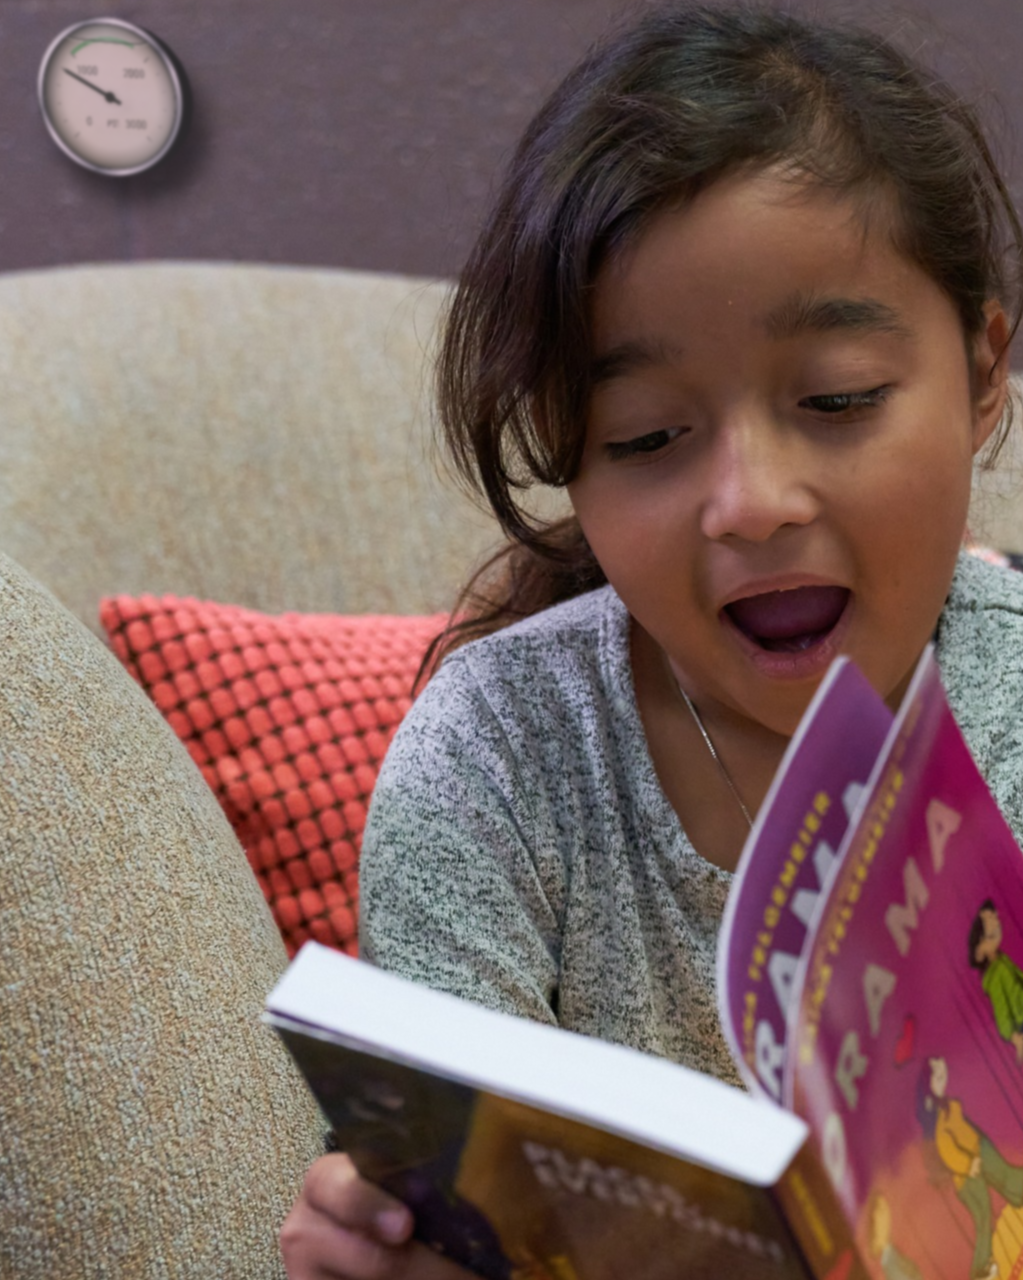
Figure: 800 psi
